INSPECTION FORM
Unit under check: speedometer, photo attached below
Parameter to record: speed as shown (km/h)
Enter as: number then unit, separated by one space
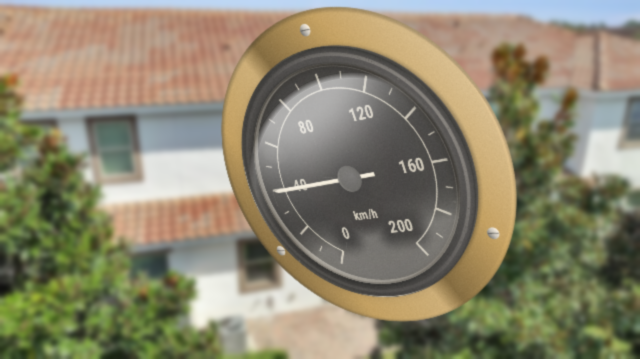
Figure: 40 km/h
